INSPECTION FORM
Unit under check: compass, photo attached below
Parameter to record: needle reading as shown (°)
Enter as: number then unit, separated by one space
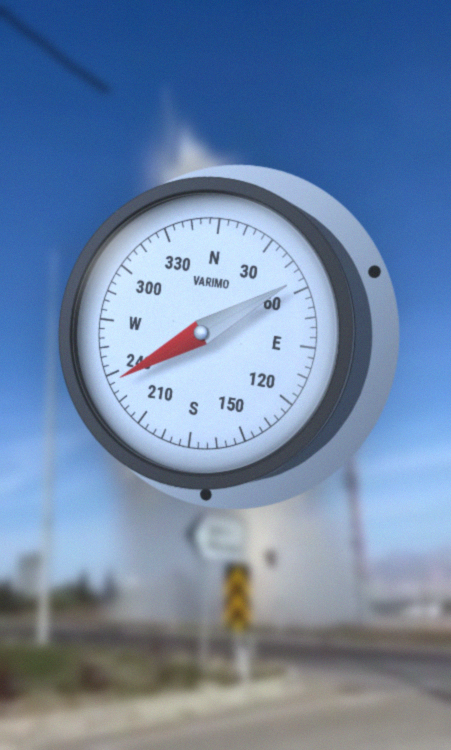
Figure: 235 °
